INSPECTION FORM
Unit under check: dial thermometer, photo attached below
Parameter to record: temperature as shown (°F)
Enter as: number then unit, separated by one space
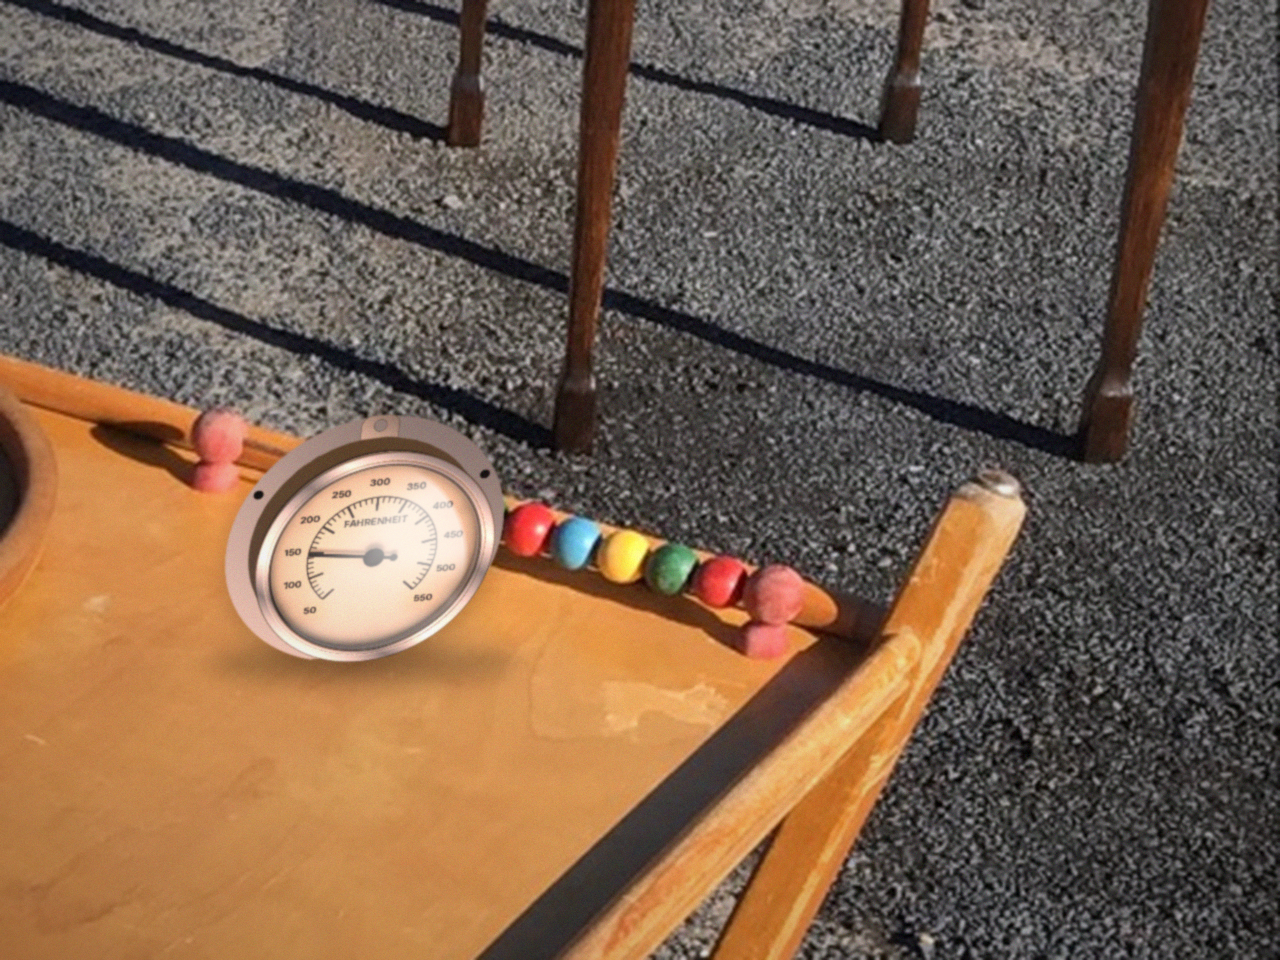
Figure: 150 °F
